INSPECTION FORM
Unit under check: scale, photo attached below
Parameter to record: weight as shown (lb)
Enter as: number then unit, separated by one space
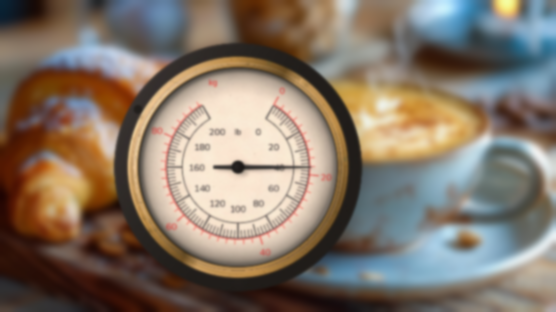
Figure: 40 lb
